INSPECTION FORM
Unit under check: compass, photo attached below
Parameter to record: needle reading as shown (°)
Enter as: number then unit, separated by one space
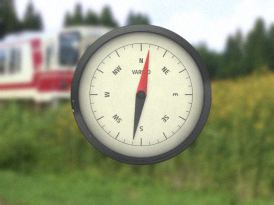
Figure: 10 °
